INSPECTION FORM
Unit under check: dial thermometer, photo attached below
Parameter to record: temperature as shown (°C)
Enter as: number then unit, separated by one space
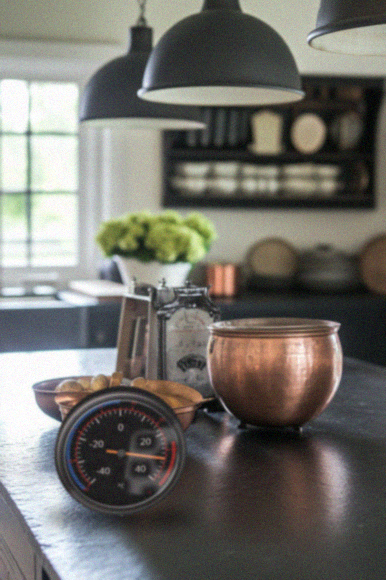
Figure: 30 °C
